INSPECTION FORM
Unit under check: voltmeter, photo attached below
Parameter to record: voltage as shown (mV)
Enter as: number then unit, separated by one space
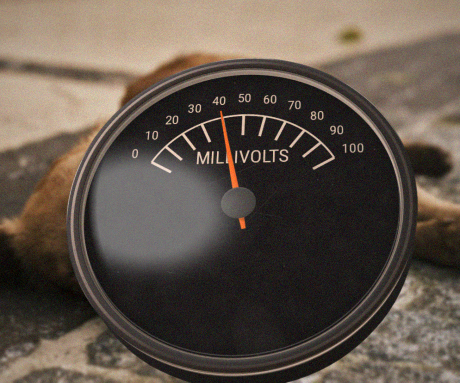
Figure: 40 mV
